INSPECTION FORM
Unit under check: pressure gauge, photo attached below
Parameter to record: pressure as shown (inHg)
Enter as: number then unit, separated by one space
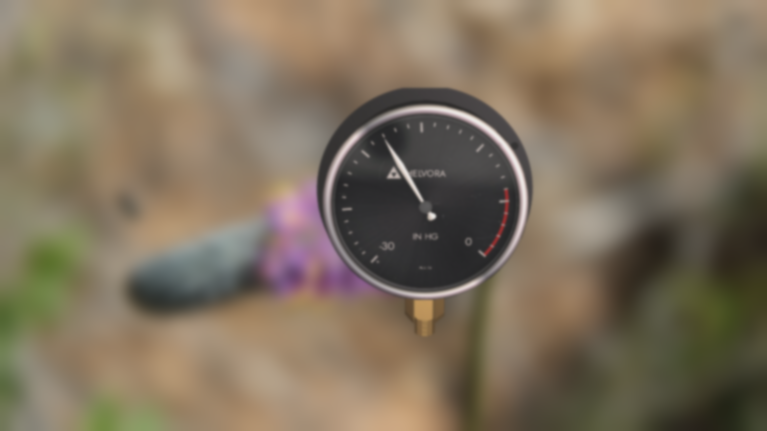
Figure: -18 inHg
